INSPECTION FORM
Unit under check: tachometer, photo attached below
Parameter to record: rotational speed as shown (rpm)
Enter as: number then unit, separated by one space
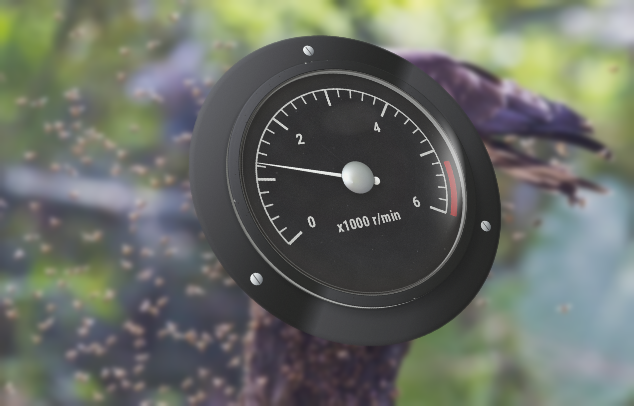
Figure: 1200 rpm
